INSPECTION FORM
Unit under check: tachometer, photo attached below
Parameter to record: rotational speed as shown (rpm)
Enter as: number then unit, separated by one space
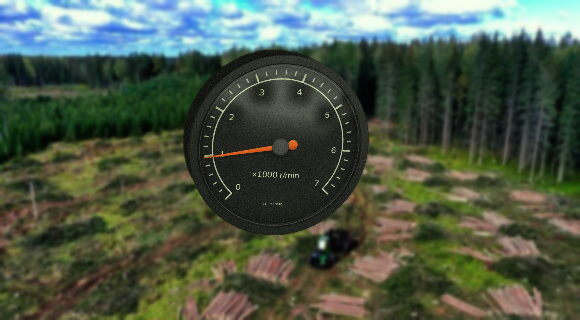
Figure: 1000 rpm
